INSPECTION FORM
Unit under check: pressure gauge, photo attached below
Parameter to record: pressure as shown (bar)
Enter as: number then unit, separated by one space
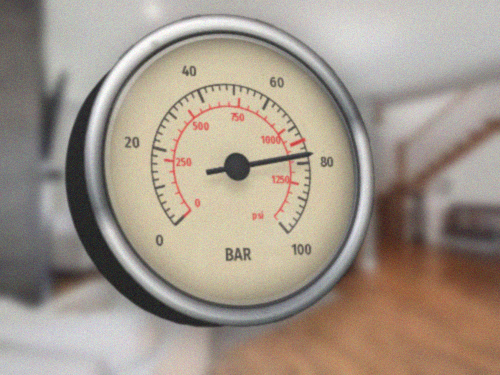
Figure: 78 bar
